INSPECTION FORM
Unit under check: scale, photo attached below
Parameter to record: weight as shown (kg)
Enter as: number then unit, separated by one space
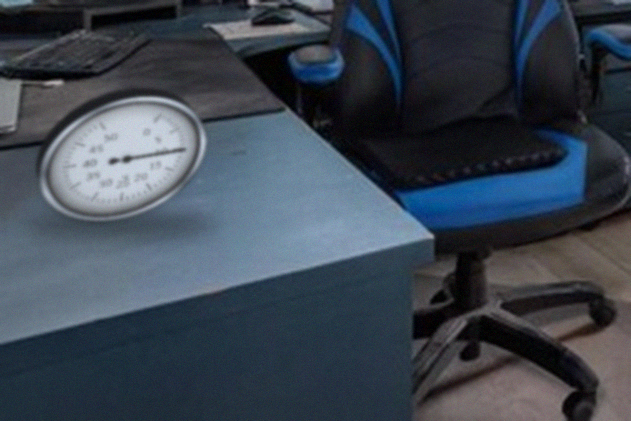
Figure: 10 kg
